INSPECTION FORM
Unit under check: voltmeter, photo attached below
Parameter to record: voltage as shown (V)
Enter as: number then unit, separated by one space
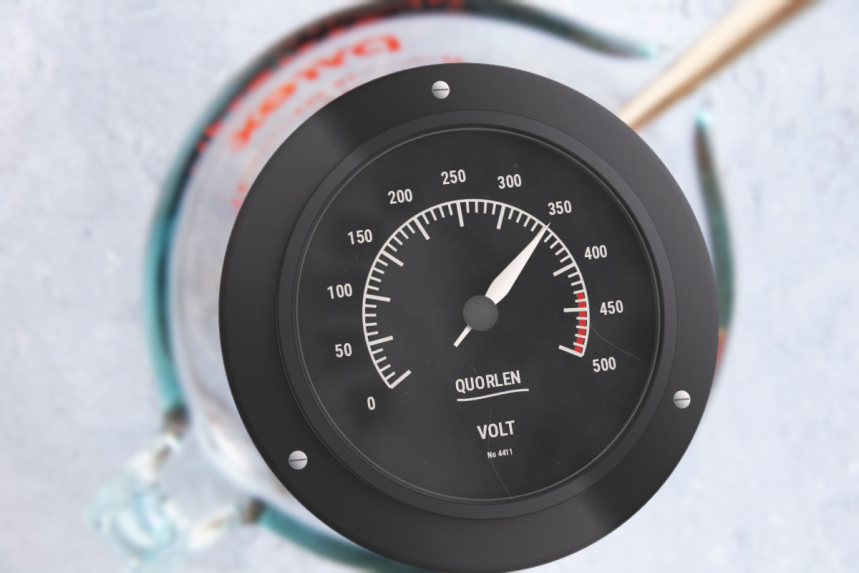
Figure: 350 V
